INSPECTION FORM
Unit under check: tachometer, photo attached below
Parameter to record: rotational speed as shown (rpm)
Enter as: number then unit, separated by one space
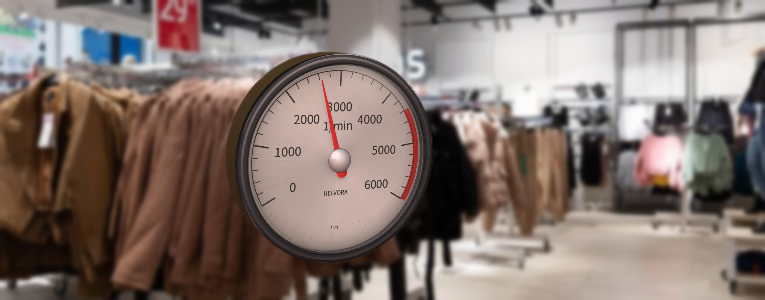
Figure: 2600 rpm
